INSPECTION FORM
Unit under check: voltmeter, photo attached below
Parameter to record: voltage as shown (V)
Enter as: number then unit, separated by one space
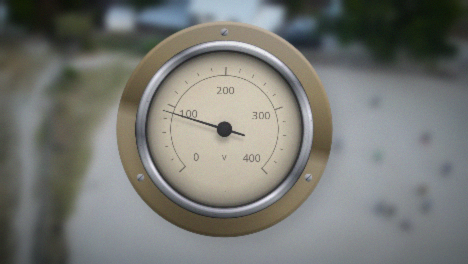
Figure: 90 V
